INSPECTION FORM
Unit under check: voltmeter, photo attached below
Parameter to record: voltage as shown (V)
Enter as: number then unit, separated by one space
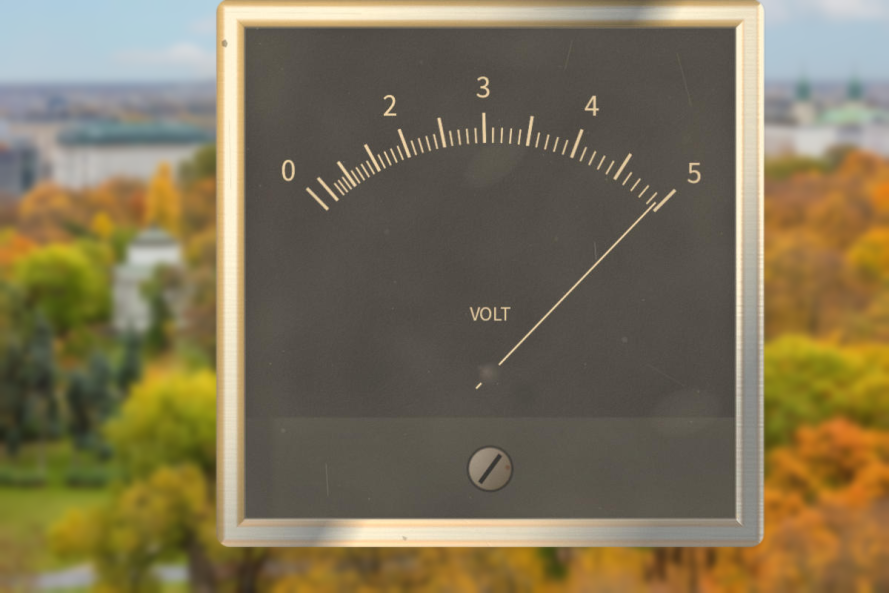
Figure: 4.95 V
